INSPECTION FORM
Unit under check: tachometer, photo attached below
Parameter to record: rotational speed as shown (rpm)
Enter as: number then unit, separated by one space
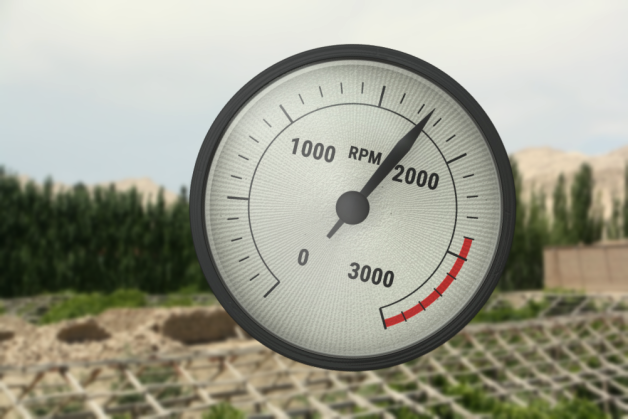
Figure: 1750 rpm
